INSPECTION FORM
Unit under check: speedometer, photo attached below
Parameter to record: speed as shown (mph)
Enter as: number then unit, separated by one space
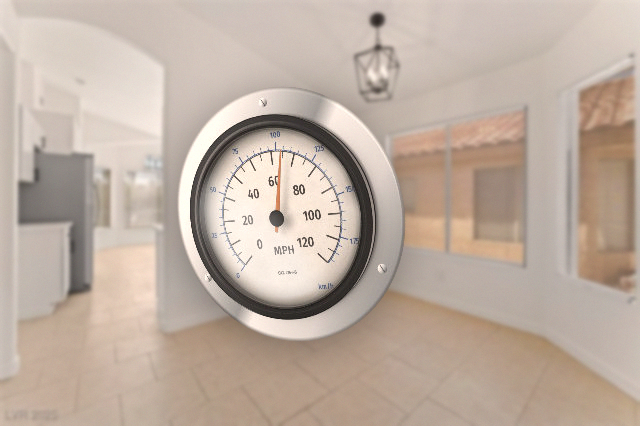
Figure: 65 mph
